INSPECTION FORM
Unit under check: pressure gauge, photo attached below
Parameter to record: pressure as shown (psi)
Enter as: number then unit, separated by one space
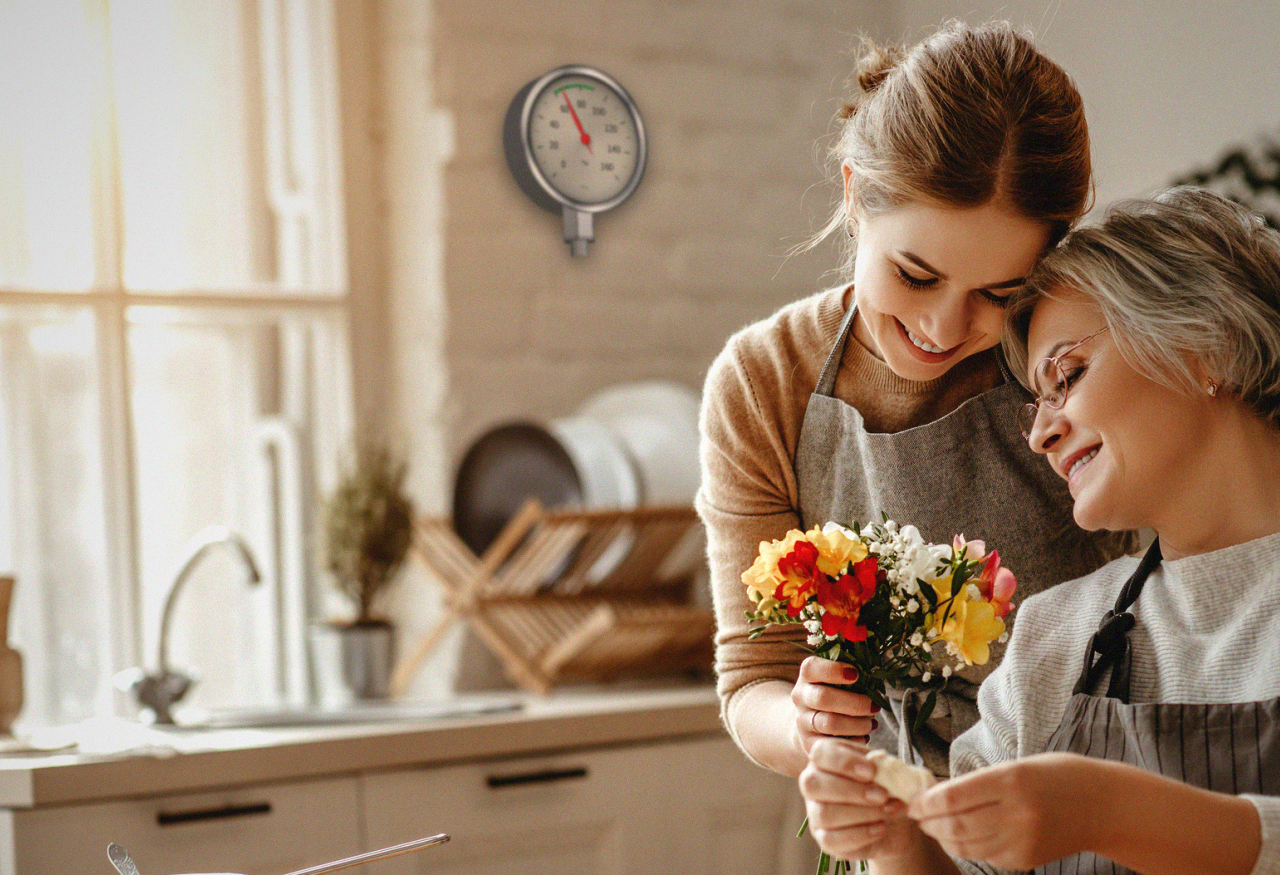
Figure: 65 psi
